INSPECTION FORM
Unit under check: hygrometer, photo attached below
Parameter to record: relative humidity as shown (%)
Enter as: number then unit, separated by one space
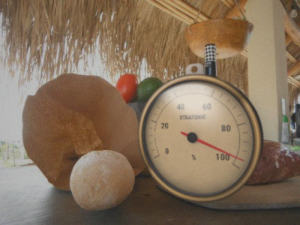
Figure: 96 %
